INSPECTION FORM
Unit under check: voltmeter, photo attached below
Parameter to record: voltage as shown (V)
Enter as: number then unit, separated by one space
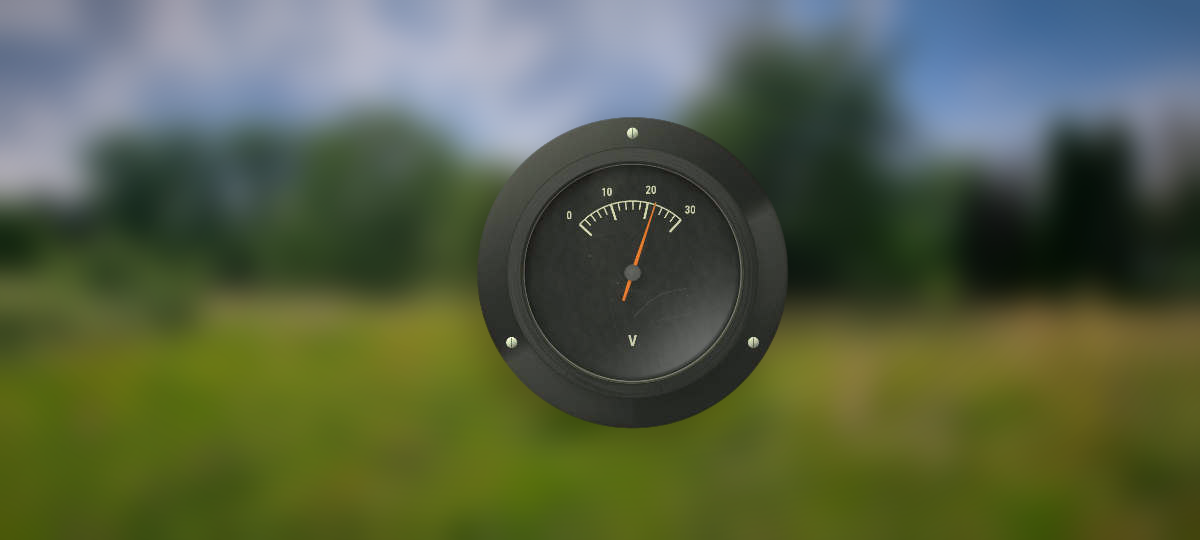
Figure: 22 V
